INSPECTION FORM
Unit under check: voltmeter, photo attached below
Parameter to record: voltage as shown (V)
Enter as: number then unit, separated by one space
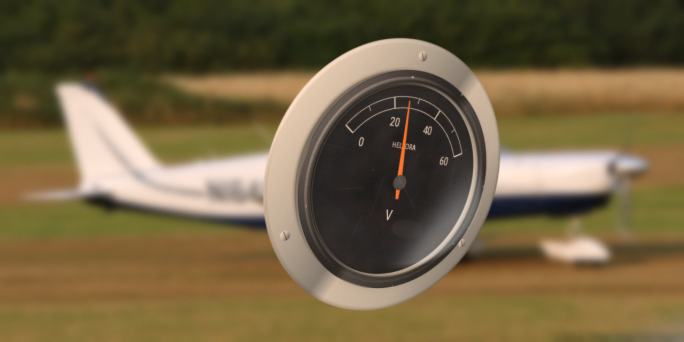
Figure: 25 V
